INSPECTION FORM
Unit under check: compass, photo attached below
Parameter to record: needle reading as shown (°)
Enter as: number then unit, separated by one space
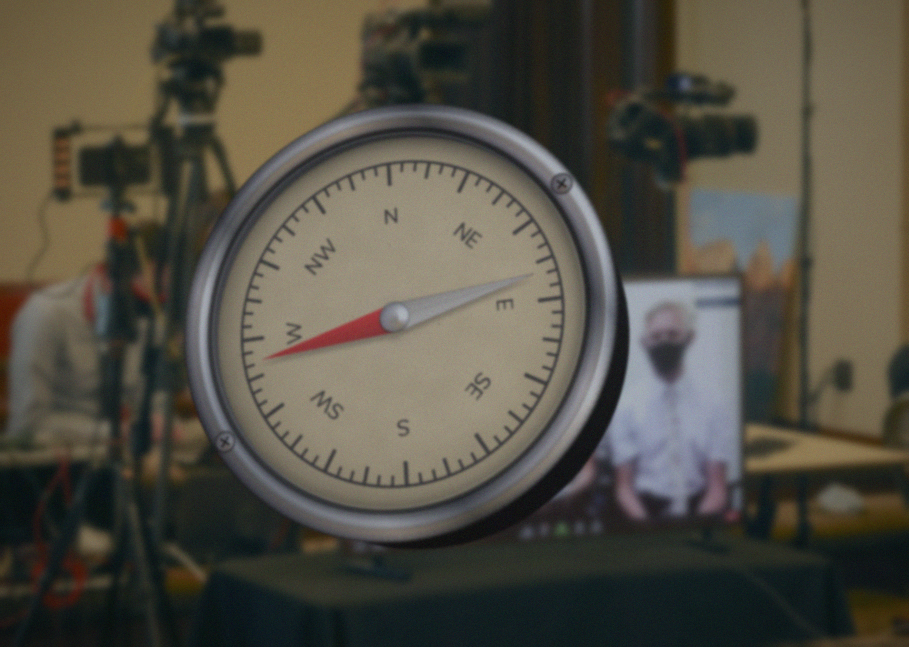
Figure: 260 °
